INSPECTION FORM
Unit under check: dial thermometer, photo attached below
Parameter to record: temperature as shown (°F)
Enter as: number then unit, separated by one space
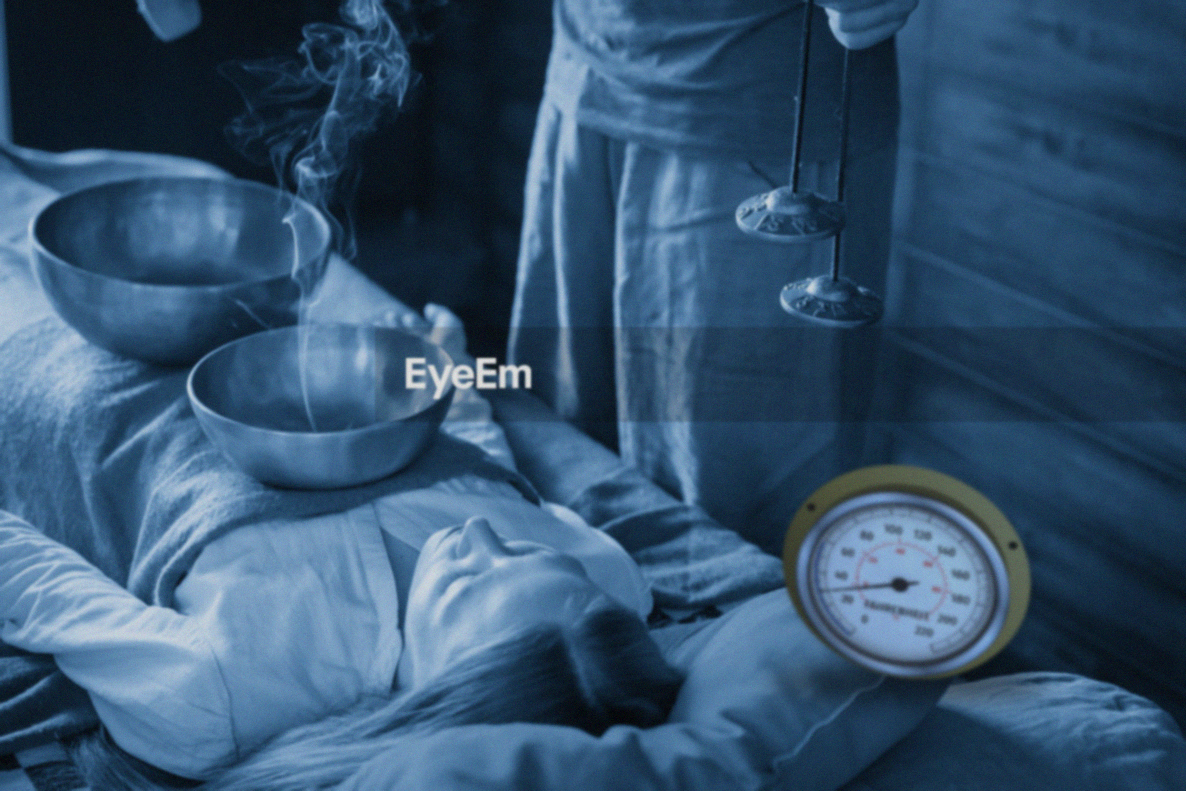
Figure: 30 °F
